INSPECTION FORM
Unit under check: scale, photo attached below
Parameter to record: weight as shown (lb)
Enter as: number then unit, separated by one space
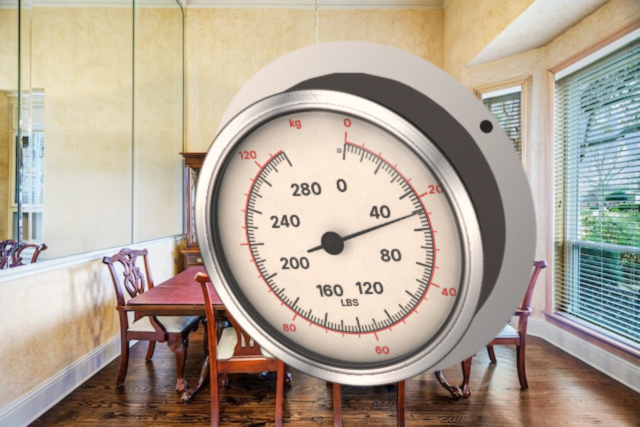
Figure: 50 lb
